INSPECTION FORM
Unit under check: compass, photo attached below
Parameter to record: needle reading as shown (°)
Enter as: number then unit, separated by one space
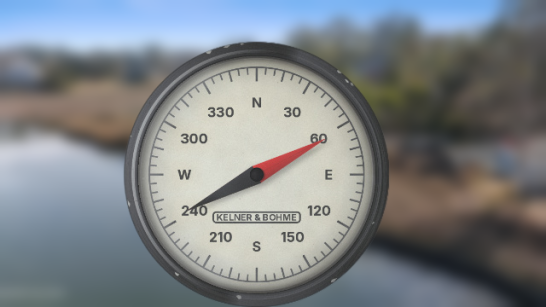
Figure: 62.5 °
